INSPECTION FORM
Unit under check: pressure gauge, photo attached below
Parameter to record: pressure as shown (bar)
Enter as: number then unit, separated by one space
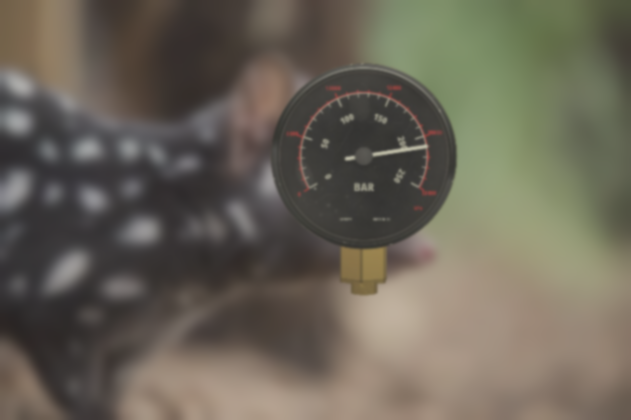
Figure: 210 bar
